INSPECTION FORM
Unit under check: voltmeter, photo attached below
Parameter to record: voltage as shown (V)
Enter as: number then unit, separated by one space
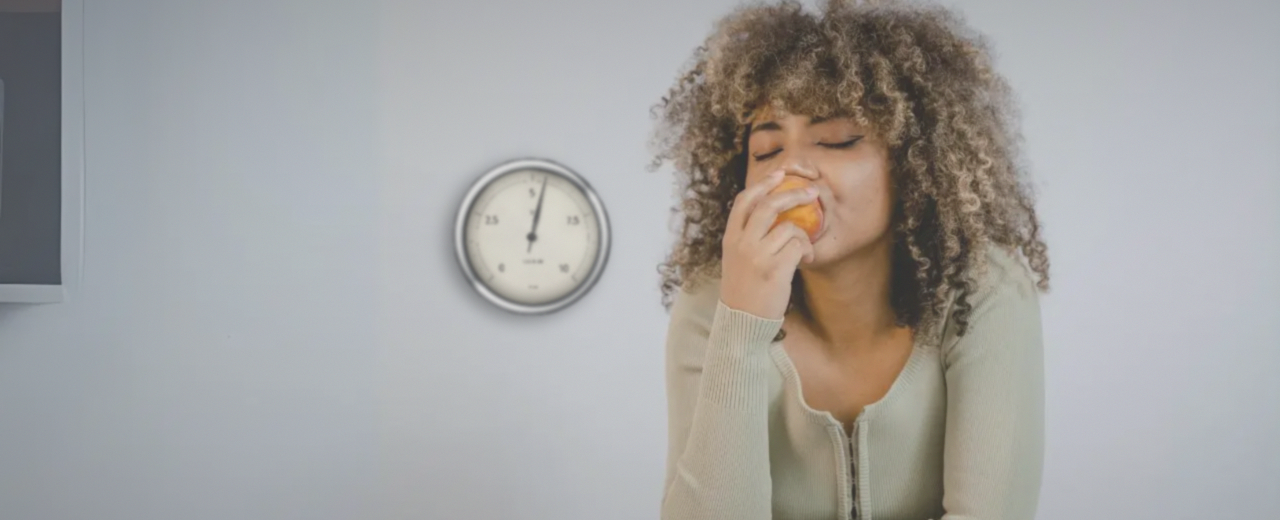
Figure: 5.5 V
